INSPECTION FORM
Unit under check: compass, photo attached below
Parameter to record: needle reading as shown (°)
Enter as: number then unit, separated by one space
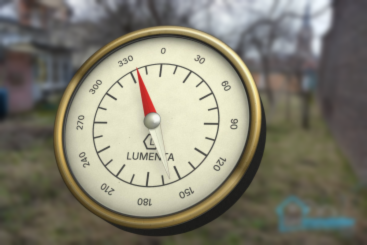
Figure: 337.5 °
